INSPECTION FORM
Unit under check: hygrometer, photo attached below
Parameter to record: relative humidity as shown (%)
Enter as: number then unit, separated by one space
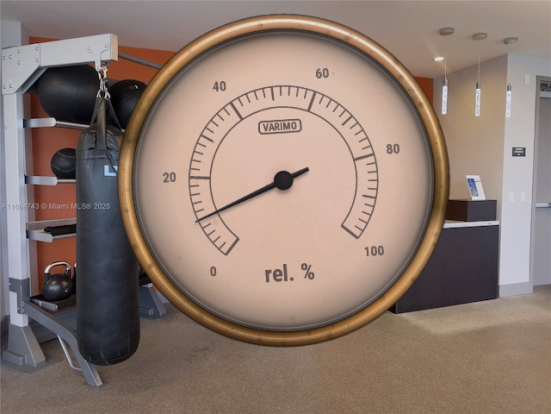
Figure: 10 %
